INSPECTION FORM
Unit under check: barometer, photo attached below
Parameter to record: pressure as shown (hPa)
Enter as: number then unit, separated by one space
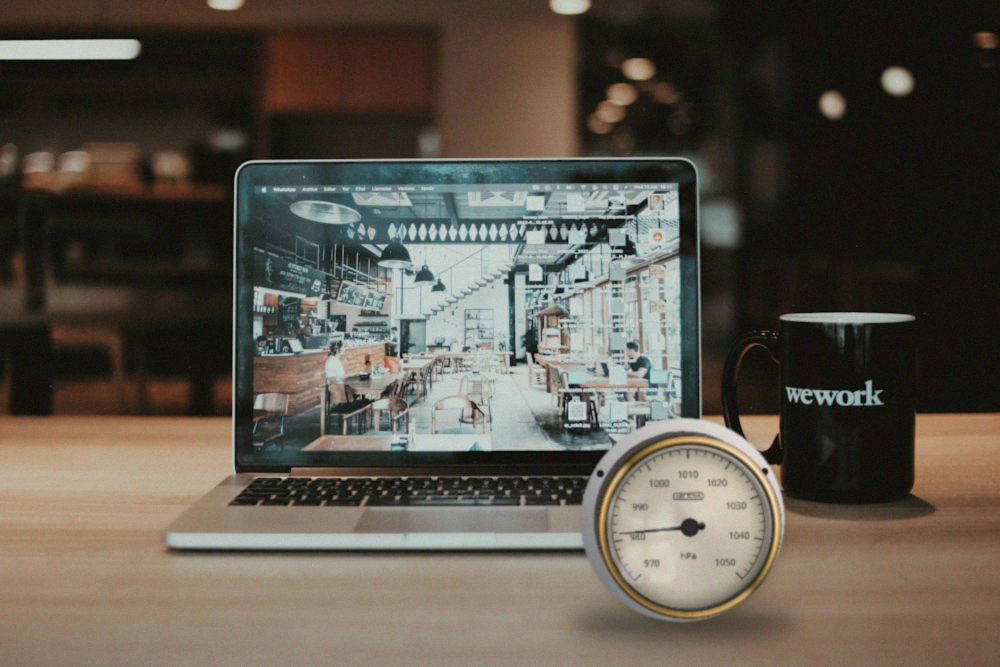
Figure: 982 hPa
